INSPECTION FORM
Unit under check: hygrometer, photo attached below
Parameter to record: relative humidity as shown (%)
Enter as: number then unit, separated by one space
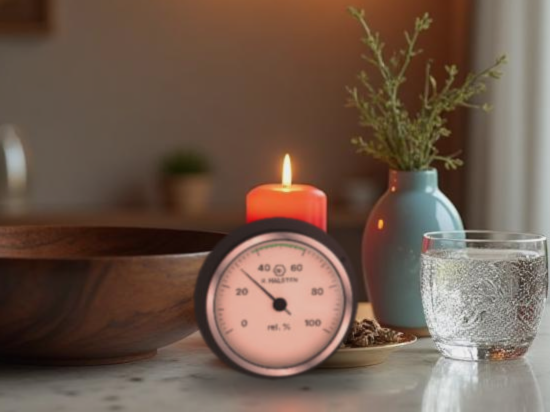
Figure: 30 %
